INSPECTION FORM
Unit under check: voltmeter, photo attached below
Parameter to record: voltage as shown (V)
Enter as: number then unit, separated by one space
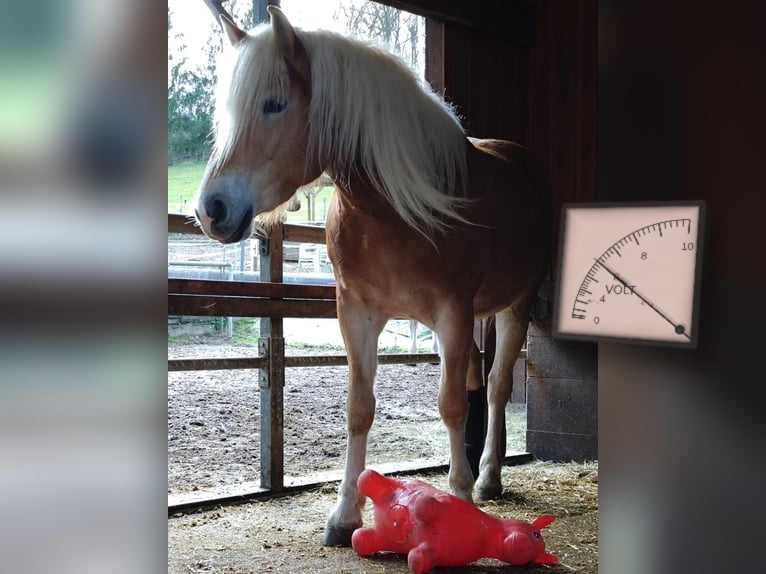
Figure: 6 V
